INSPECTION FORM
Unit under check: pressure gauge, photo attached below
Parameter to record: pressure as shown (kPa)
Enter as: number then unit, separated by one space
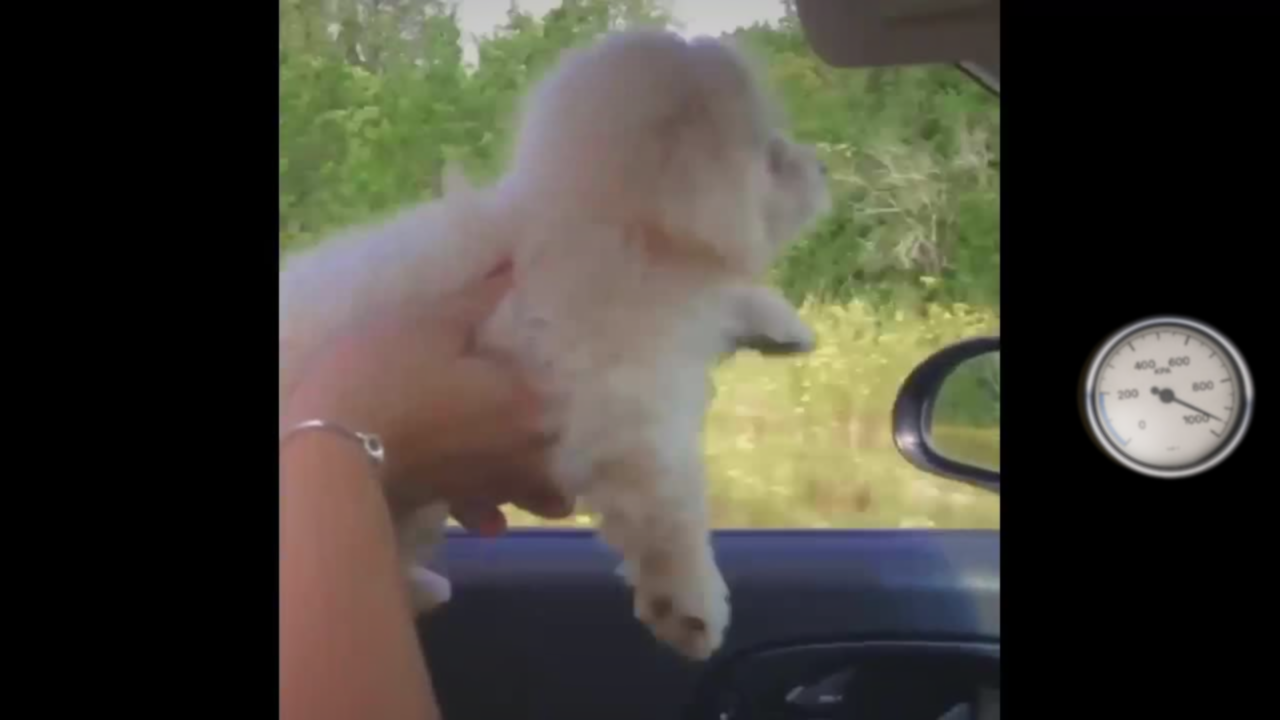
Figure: 950 kPa
